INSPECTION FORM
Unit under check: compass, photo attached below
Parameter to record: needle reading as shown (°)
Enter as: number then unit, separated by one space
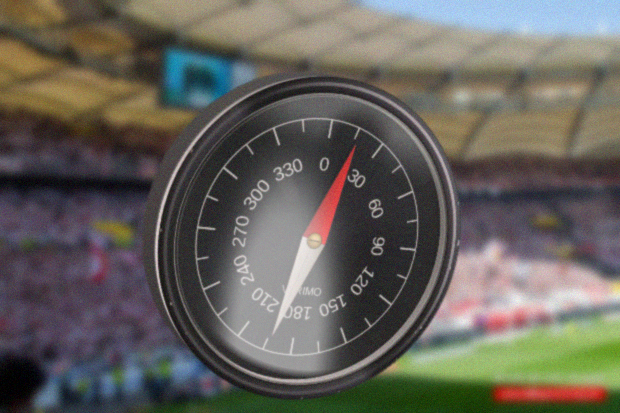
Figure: 15 °
